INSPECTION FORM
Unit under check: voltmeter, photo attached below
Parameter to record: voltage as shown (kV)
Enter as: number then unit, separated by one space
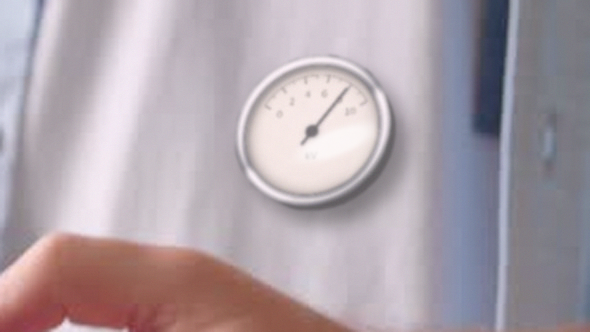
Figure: 8 kV
